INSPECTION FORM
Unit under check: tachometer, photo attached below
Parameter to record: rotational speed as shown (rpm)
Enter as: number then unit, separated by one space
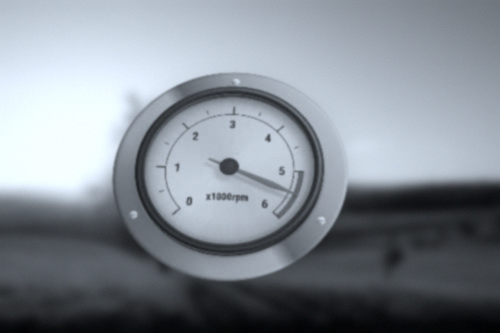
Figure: 5500 rpm
